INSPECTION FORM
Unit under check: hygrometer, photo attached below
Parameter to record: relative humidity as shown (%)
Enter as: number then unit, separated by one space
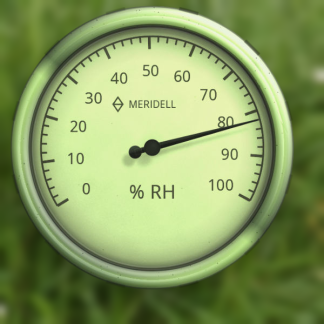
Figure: 82 %
